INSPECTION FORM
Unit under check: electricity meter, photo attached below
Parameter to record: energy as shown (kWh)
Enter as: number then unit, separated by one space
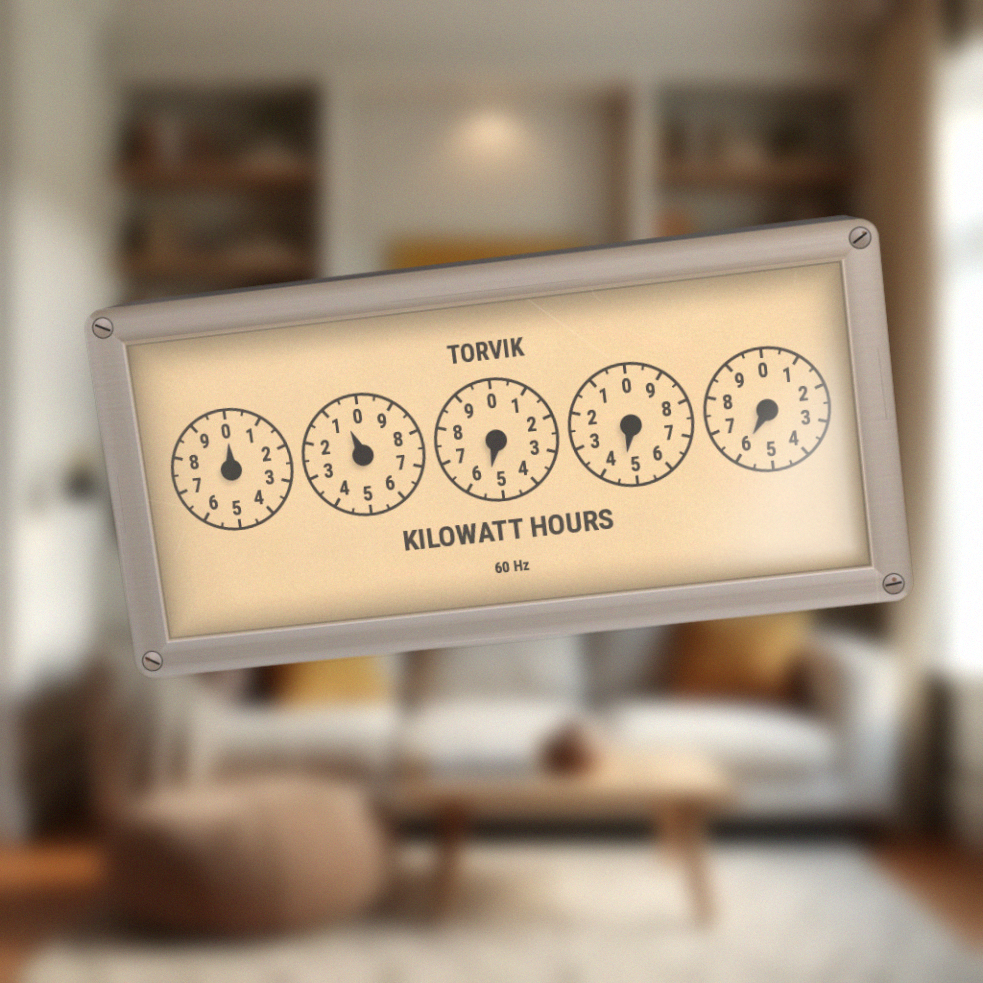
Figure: 546 kWh
